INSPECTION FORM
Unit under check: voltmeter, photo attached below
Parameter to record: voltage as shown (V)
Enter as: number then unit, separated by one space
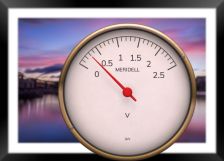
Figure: 0.3 V
